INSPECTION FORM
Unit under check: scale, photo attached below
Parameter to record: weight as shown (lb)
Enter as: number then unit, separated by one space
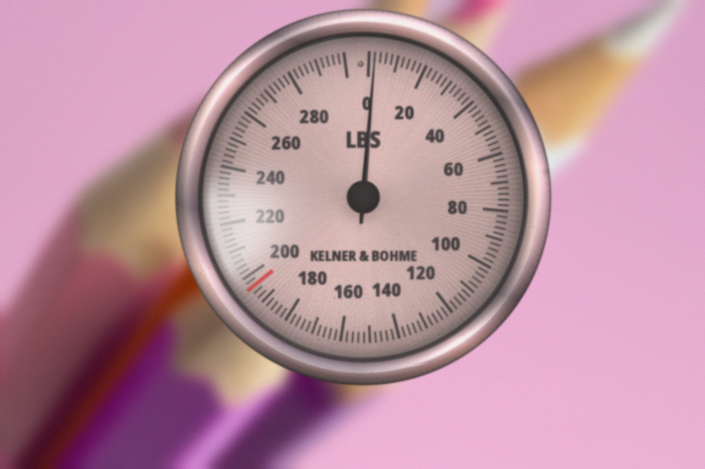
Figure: 2 lb
